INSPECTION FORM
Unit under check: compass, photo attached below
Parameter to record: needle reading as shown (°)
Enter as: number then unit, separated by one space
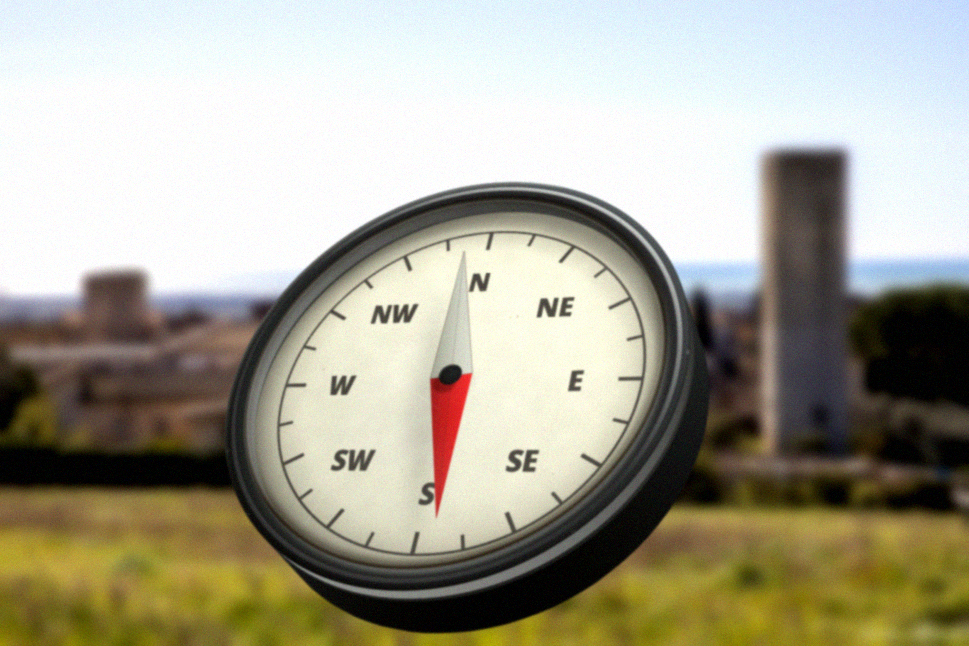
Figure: 172.5 °
